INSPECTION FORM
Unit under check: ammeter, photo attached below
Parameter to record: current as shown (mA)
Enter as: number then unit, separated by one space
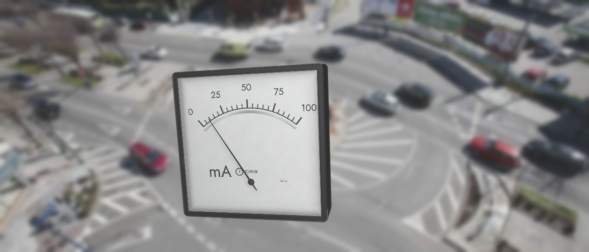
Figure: 10 mA
